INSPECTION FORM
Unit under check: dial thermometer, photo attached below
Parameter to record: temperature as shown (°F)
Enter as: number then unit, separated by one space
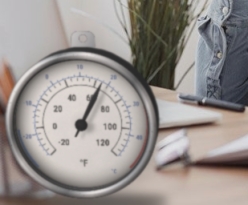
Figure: 64 °F
